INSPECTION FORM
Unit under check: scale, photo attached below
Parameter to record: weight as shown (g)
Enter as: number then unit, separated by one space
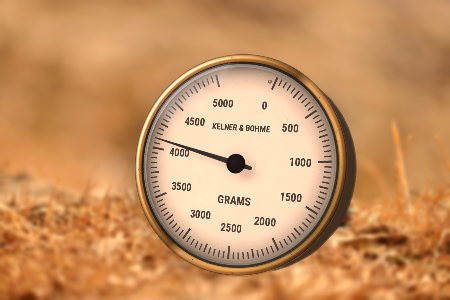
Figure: 4100 g
